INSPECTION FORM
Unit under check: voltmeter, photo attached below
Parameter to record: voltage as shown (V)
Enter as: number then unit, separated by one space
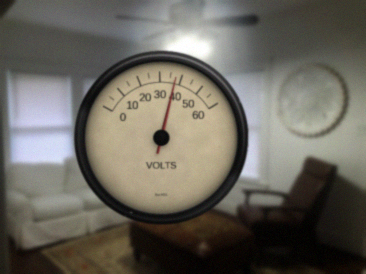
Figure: 37.5 V
